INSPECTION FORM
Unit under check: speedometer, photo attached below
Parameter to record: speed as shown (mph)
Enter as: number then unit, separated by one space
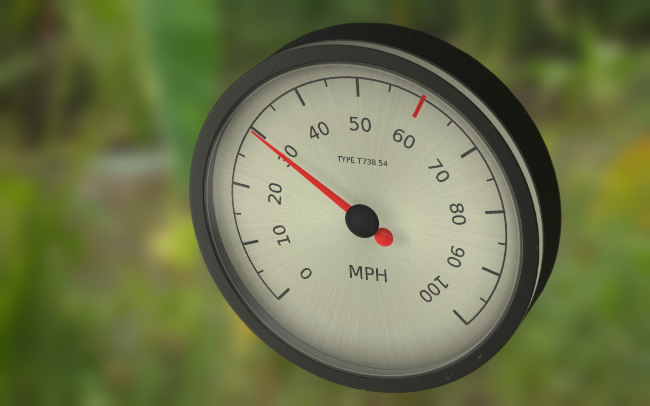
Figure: 30 mph
